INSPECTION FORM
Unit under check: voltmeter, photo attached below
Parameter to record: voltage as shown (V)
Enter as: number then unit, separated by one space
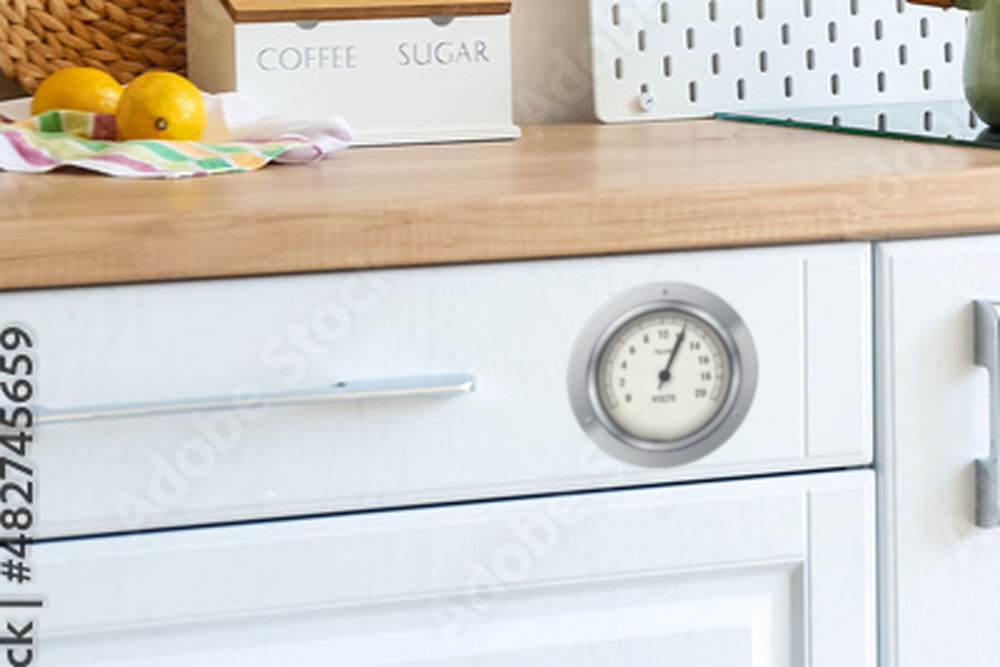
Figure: 12 V
